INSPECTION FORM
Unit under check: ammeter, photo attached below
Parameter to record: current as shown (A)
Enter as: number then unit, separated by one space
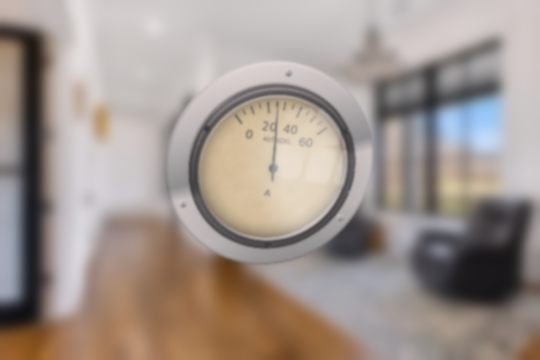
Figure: 25 A
